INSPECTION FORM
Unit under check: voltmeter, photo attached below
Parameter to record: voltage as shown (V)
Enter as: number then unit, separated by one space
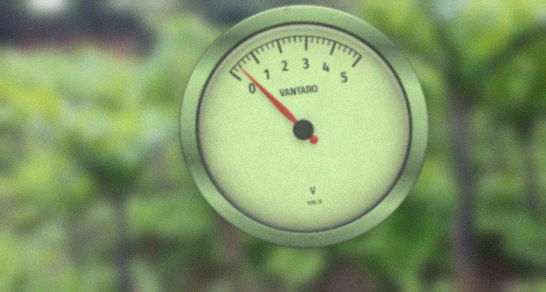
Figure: 0.4 V
